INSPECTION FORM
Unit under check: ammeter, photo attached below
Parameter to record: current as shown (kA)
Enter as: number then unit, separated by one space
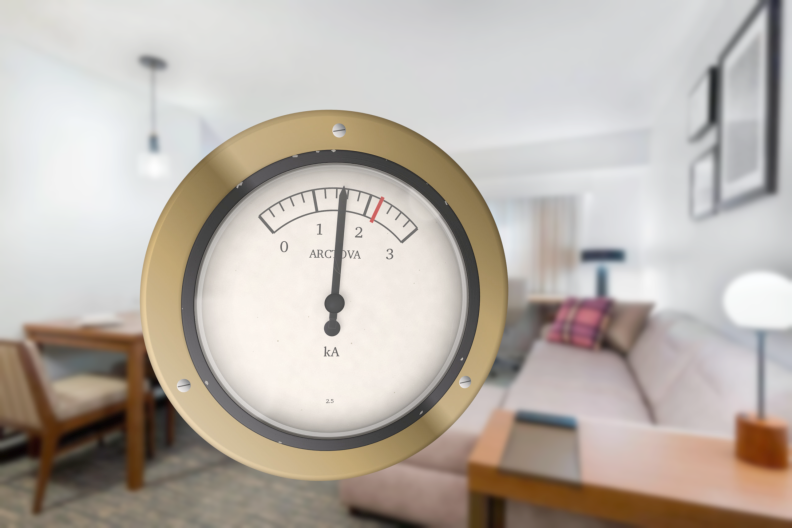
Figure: 1.5 kA
